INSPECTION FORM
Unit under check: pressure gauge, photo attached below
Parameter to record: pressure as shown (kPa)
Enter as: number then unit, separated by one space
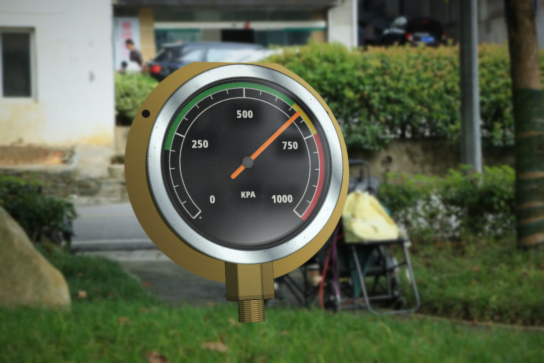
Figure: 675 kPa
